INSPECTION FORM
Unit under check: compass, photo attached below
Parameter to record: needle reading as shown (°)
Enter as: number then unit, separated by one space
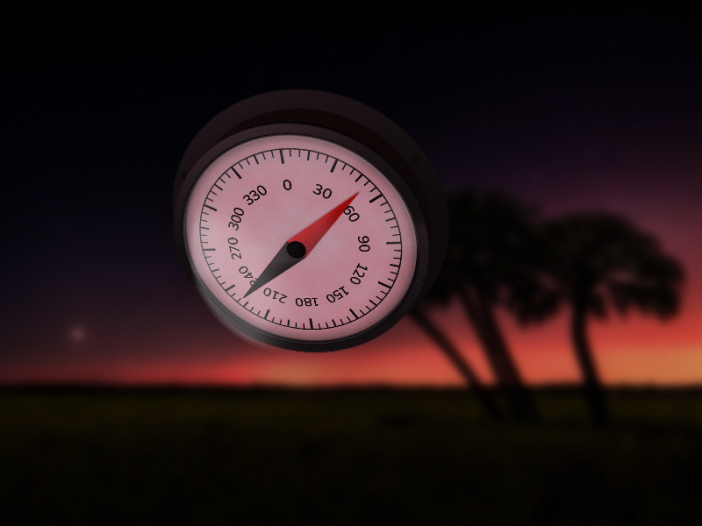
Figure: 50 °
